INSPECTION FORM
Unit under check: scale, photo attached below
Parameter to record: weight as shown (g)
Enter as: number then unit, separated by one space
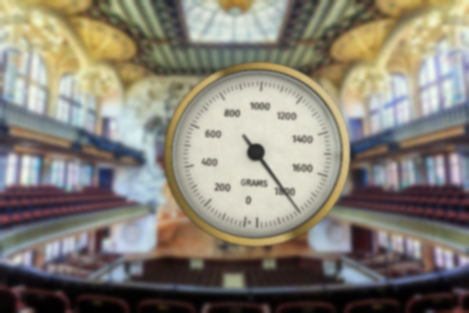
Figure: 1800 g
